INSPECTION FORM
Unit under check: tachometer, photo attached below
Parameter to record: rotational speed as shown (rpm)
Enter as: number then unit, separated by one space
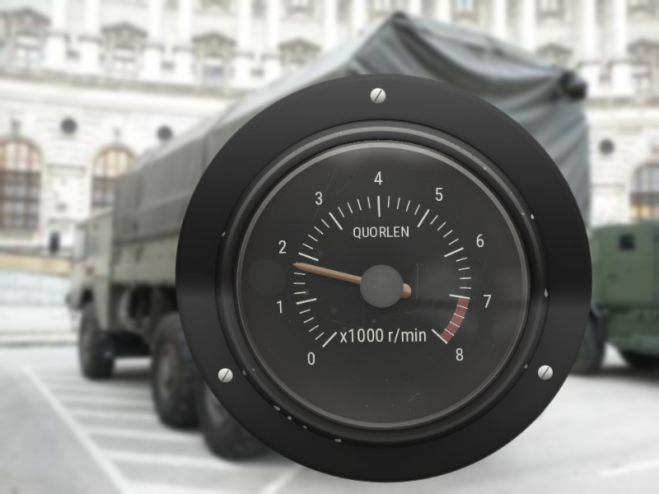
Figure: 1800 rpm
